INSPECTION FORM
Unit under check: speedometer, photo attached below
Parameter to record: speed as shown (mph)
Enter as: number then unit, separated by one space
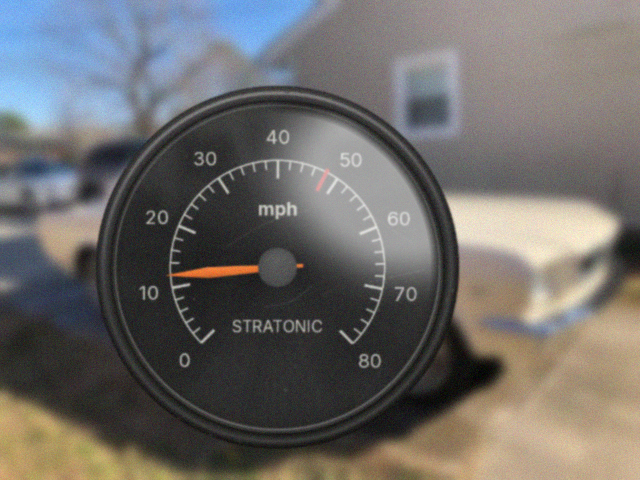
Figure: 12 mph
